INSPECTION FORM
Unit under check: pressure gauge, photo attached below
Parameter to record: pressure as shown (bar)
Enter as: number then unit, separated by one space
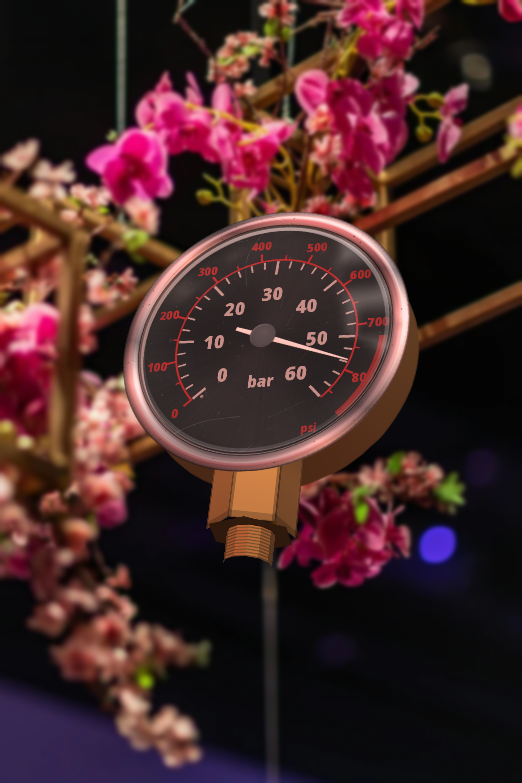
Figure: 54 bar
